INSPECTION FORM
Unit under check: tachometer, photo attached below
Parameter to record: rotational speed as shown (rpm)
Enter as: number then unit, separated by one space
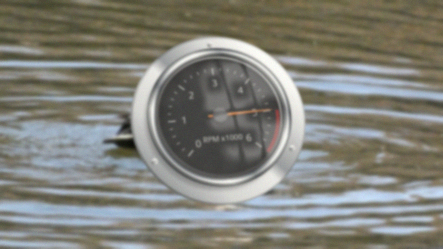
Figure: 5000 rpm
